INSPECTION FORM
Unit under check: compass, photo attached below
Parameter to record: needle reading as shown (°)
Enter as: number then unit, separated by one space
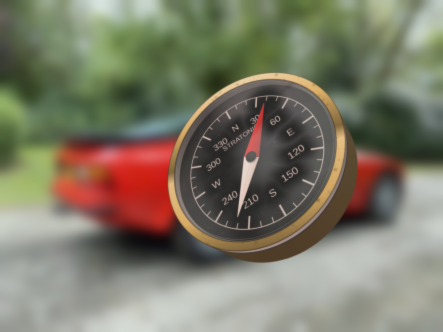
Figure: 40 °
